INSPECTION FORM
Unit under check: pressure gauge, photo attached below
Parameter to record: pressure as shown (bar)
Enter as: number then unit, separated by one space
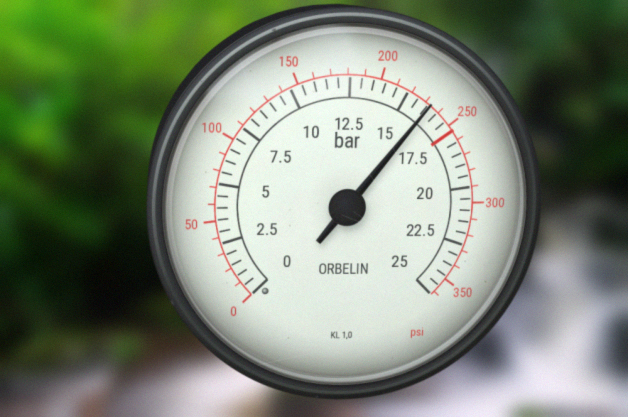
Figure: 16 bar
